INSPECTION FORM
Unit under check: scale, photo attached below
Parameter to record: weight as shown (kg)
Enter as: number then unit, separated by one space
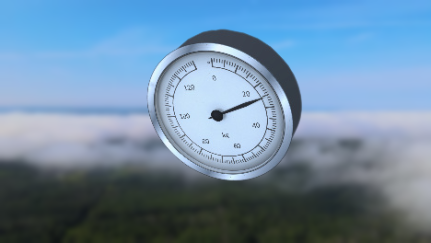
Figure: 25 kg
